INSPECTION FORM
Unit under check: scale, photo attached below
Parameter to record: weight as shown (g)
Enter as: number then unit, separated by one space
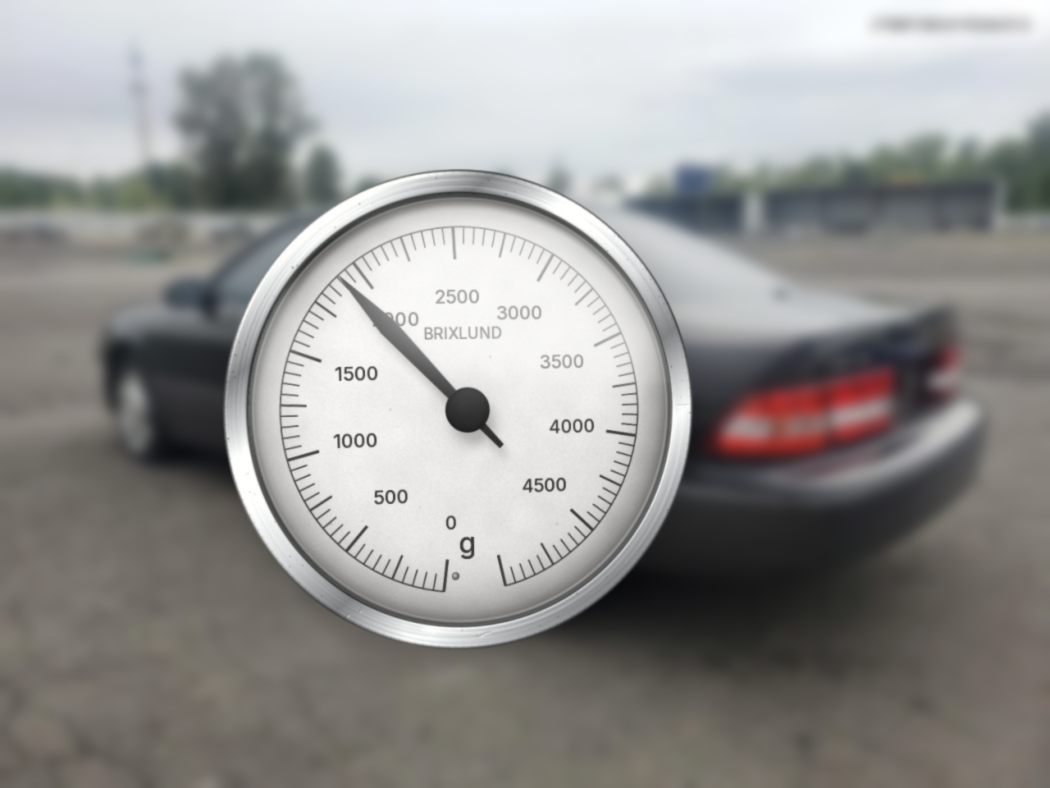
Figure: 1900 g
